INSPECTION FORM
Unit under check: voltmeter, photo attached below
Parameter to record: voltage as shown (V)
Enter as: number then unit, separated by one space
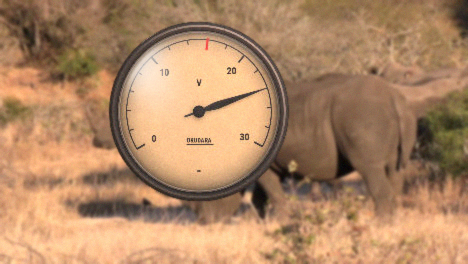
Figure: 24 V
